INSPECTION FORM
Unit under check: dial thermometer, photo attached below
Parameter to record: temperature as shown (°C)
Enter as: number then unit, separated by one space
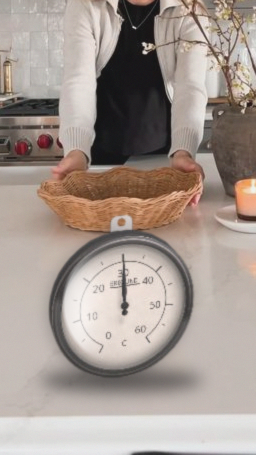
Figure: 30 °C
